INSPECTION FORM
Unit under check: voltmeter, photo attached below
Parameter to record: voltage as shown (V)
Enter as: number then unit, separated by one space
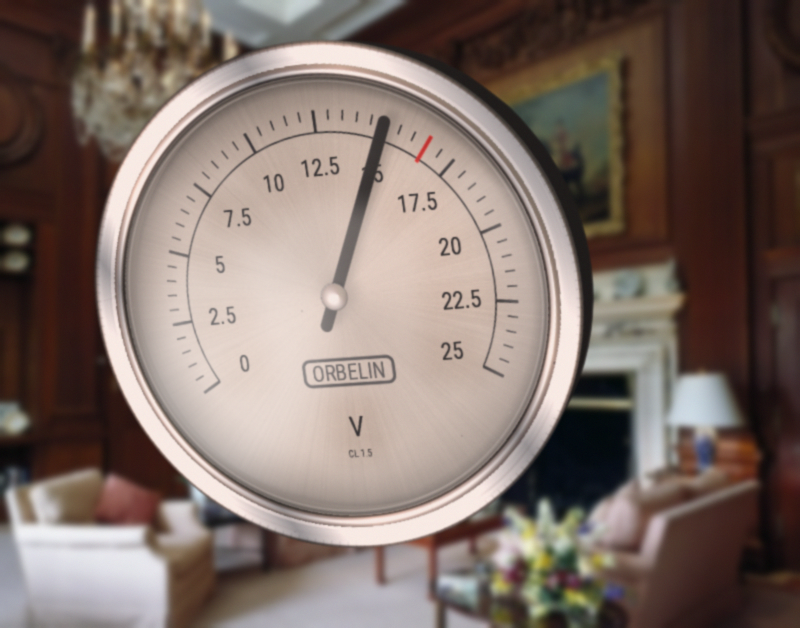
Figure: 15 V
